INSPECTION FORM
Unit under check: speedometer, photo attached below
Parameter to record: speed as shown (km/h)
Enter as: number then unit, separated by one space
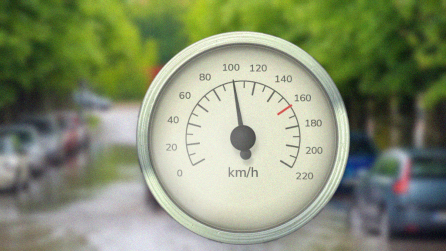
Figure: 100 km/h
